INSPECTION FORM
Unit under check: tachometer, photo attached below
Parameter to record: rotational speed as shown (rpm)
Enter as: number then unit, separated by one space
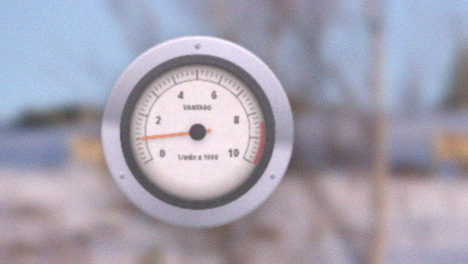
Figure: 1000 rpm
